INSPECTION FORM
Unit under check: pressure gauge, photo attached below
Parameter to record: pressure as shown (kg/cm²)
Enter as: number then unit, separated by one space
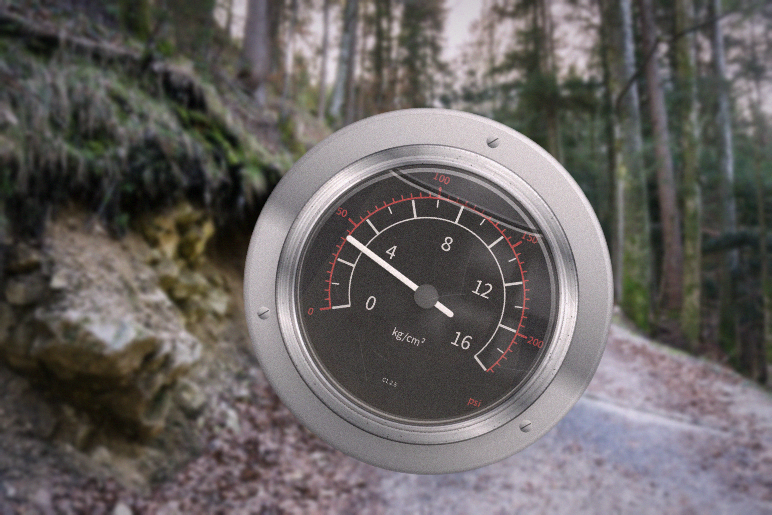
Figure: 3 kg/cm²
